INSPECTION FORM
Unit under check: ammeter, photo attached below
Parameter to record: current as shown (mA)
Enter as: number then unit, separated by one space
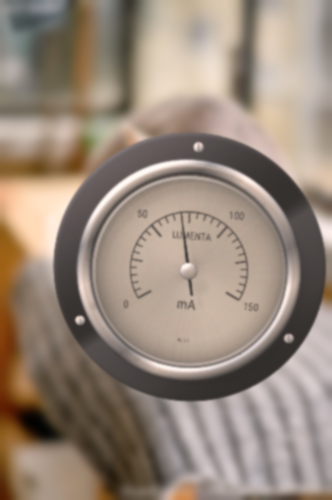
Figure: 70 mA
